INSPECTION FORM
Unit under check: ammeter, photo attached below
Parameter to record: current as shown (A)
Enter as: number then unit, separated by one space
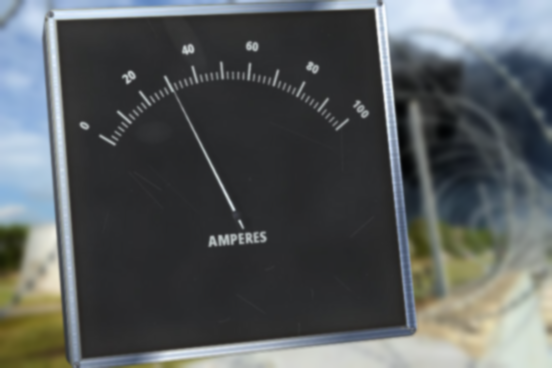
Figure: 30 A
